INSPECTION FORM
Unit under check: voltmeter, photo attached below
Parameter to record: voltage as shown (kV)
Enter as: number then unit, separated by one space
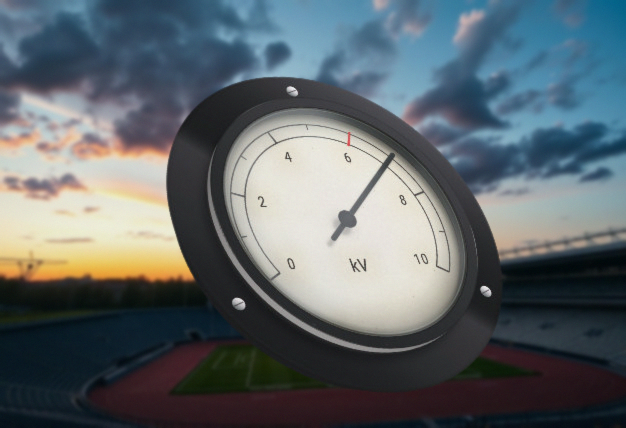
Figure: 7 kV
